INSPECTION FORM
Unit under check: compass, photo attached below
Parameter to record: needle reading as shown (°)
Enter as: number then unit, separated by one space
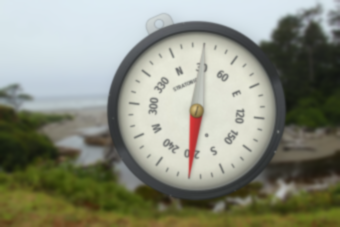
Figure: 210 °
